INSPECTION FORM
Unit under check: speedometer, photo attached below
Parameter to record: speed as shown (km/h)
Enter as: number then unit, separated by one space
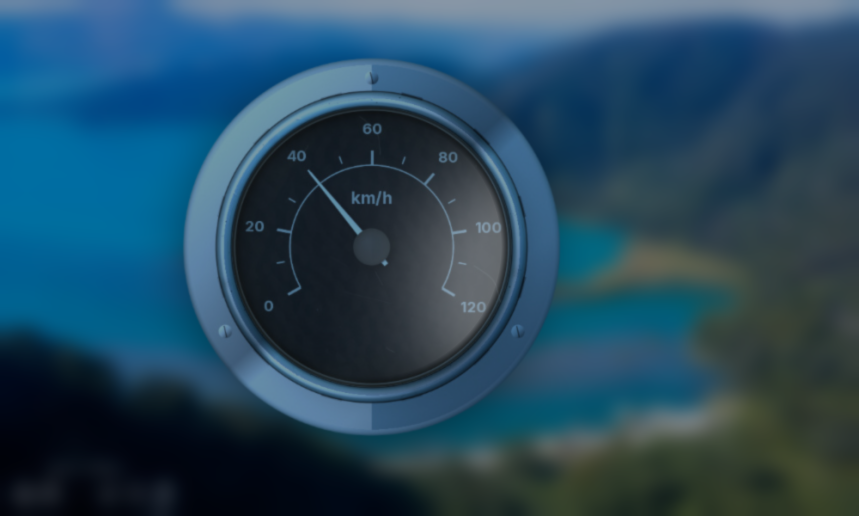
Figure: 40 km/h
